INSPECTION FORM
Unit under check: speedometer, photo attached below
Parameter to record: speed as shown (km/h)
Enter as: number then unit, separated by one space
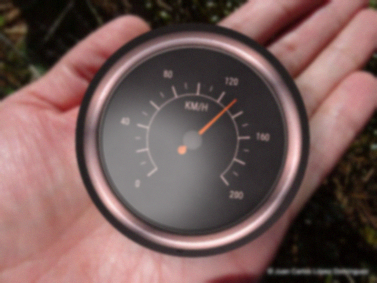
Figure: 130 km/h
